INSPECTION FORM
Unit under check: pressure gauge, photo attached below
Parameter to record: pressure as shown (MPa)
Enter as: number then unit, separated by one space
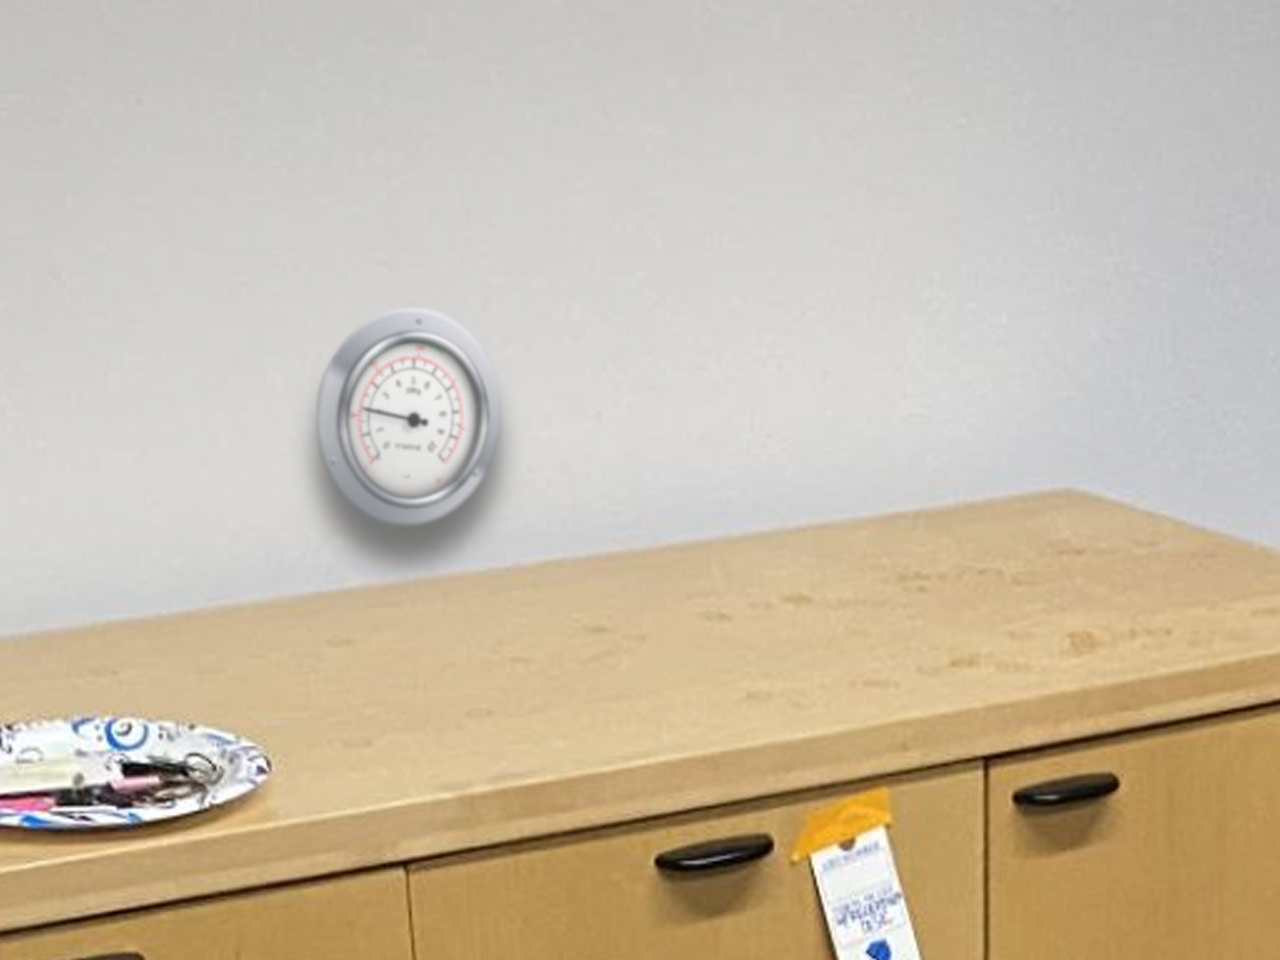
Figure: 2 MPa
